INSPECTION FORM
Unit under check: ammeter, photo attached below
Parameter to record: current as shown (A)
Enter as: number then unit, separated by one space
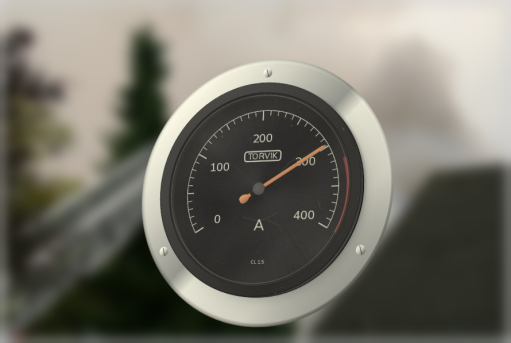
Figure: 300 A
